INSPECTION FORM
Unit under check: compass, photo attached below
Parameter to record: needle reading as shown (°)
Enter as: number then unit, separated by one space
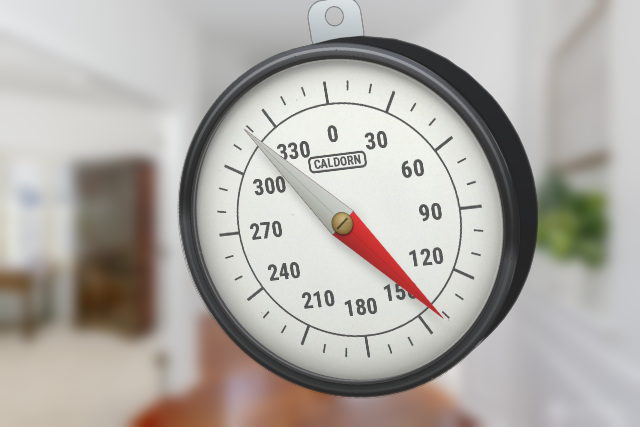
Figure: 140 °
